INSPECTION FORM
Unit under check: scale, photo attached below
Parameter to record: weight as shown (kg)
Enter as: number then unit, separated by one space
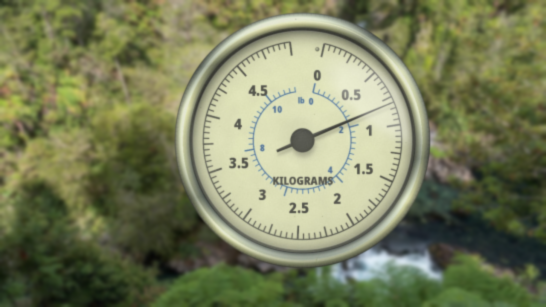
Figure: 0.8 kg
